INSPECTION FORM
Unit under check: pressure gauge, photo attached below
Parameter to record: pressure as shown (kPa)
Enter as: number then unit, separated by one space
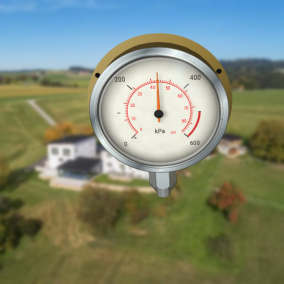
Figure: 300 kPa
